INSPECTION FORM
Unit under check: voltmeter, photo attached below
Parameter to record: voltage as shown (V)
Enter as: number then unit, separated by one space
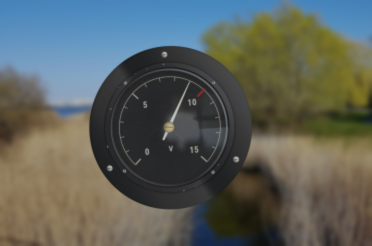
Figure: 9 V
